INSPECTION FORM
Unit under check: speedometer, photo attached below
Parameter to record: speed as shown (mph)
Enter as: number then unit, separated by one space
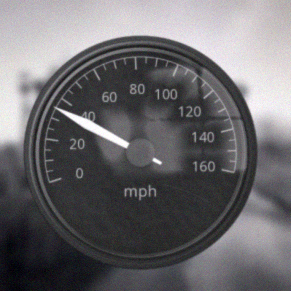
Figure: 35 mph
